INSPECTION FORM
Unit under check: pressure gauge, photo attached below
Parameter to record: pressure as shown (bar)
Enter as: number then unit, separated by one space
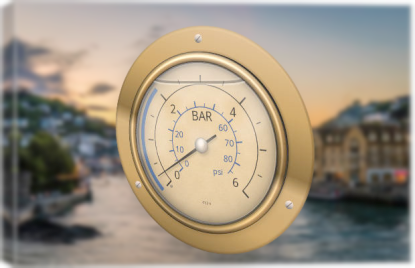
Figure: 0.25 bar
